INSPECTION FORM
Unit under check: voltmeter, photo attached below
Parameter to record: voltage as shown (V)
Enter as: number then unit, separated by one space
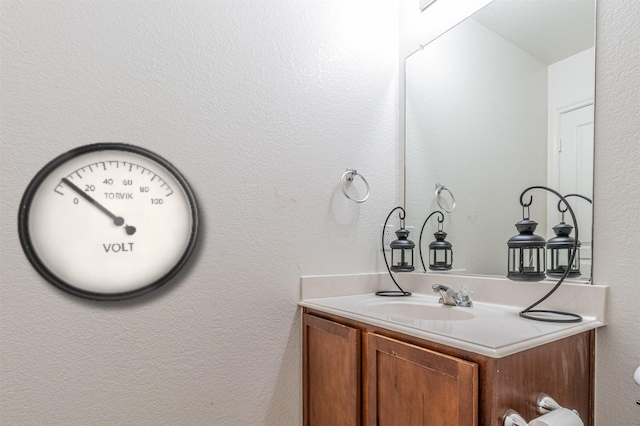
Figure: 10 V
